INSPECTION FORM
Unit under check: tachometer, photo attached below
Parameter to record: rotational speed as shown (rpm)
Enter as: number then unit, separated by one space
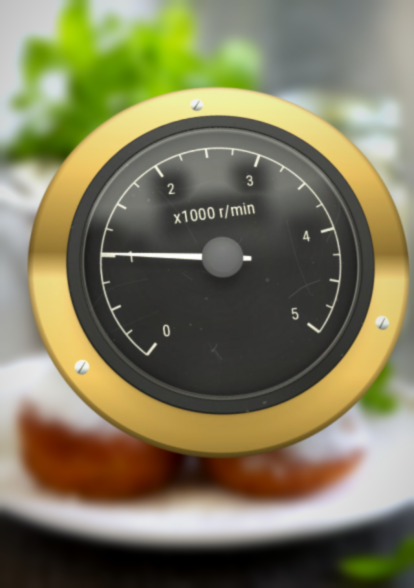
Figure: 1000 rpm
